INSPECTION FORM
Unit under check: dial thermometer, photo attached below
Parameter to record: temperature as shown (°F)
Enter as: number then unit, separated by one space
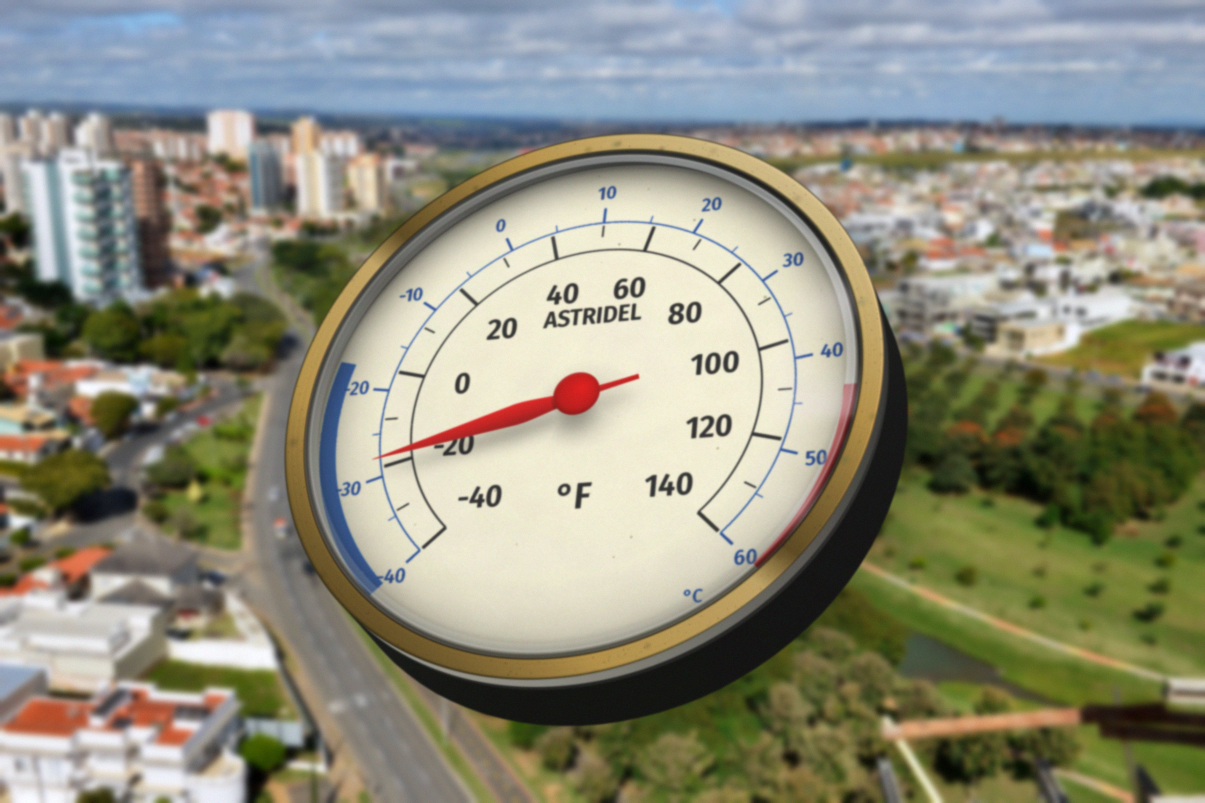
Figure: -20 °F
